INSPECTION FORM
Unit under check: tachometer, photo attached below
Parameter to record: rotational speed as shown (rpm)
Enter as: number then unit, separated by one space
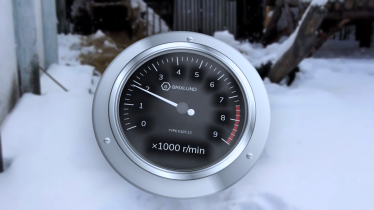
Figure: 1800 rpm
